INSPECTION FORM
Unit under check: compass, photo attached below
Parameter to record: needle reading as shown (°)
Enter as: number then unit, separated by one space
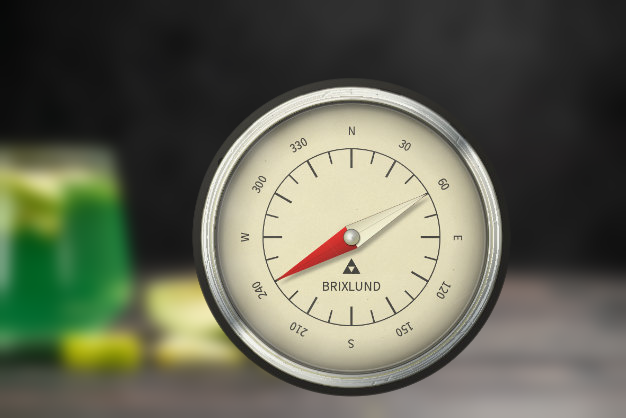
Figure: 240 °
